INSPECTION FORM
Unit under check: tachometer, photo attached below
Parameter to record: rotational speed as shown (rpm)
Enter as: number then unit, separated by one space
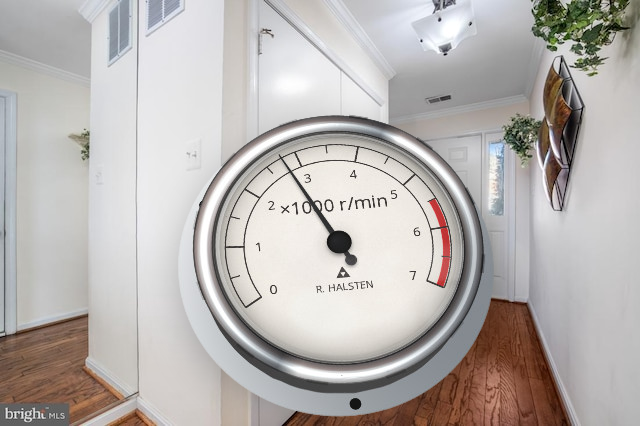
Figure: 2750 rpm
